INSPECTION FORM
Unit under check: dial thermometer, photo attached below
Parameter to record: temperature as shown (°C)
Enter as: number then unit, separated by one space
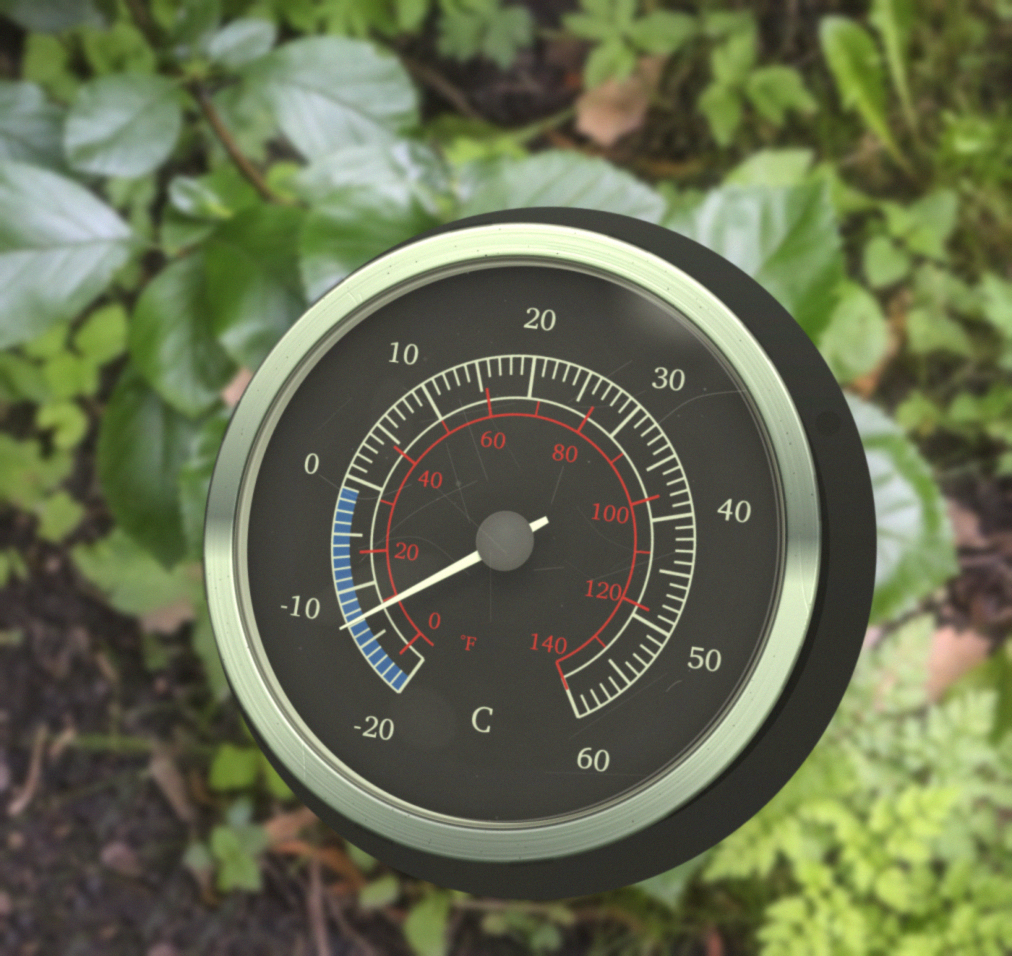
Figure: -13 °C
